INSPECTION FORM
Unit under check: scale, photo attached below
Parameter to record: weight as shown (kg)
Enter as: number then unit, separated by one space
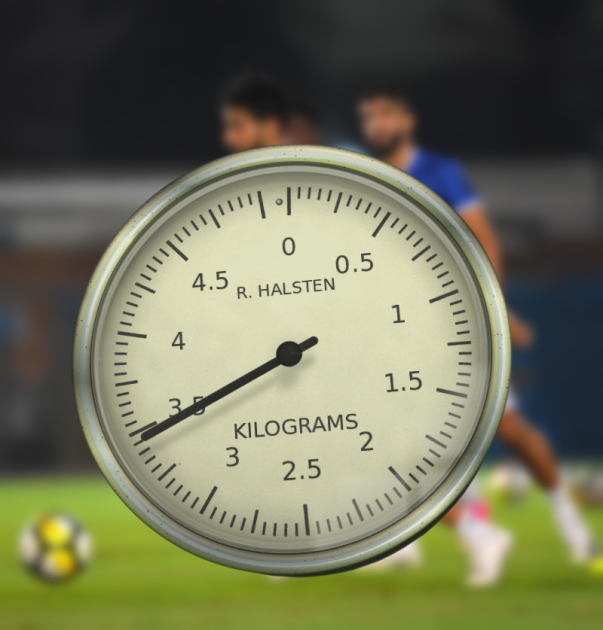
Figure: 3.45 kg
